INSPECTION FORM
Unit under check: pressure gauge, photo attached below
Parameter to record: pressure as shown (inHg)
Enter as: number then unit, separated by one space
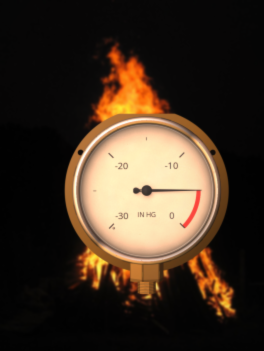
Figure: -5 inHg
